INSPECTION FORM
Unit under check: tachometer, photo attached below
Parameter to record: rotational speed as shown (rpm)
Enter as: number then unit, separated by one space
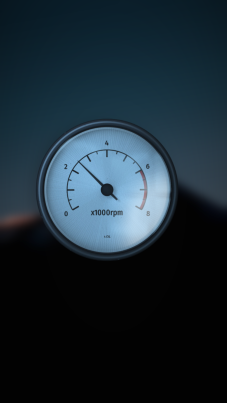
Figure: 2500 rpm
